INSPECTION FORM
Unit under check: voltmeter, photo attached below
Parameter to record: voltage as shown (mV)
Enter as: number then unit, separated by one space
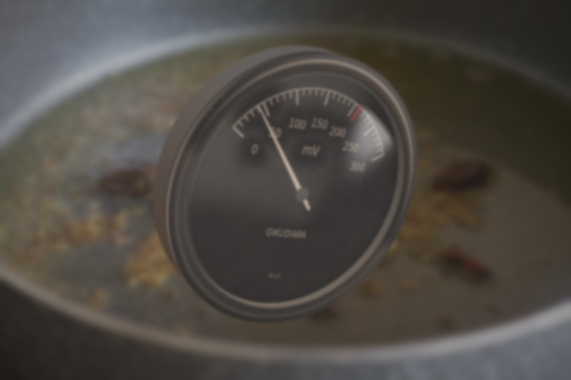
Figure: 40 mV
